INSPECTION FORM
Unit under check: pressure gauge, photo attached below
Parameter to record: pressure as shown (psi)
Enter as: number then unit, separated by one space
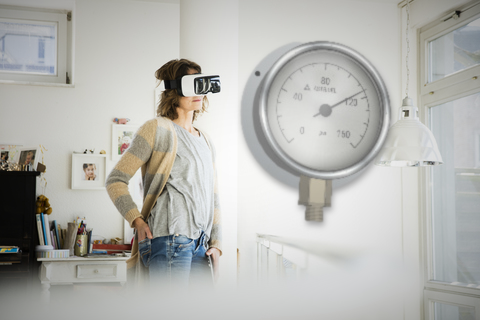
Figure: 115 psi
